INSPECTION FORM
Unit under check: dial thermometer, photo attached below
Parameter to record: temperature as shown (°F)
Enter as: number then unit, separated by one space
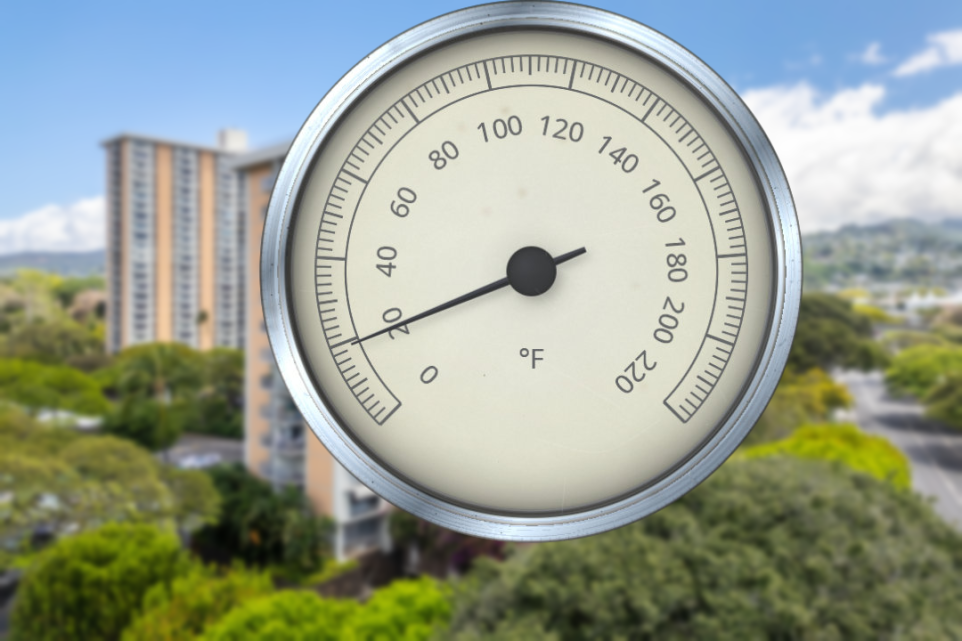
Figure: 19 °F
